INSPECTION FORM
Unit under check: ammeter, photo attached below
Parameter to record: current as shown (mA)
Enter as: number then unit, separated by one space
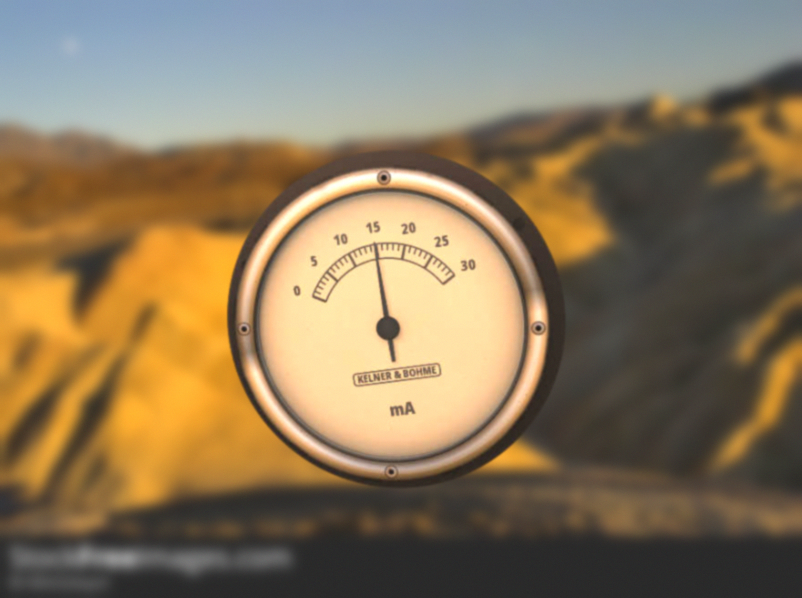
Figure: 15 mA
